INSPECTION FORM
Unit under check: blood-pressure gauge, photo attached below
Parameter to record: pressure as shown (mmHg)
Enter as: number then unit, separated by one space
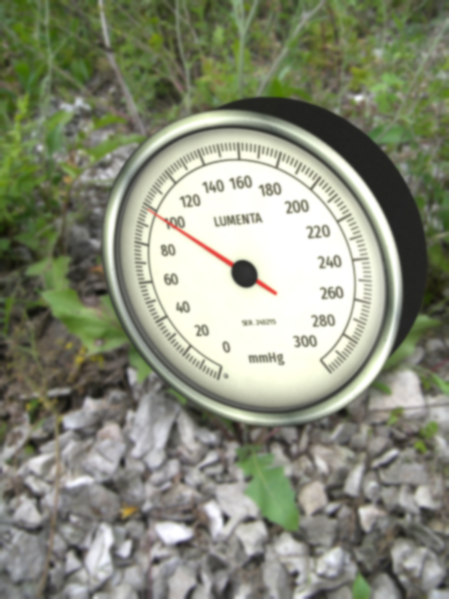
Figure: 100 mmHg
